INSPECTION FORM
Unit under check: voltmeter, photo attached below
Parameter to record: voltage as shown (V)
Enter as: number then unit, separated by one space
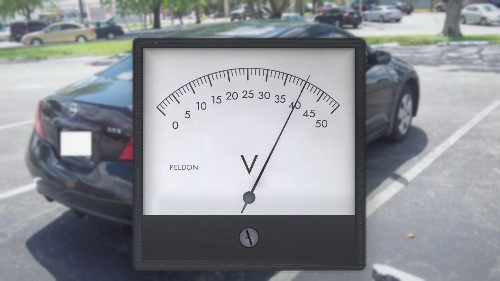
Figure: 40 V
